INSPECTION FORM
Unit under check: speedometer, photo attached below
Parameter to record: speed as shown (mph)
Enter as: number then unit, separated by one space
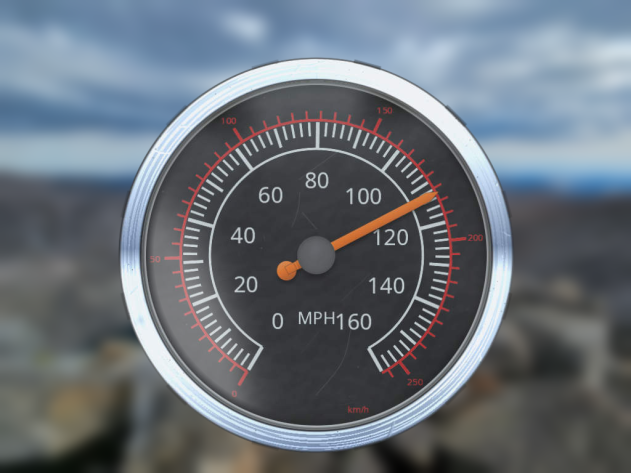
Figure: 113 mph
